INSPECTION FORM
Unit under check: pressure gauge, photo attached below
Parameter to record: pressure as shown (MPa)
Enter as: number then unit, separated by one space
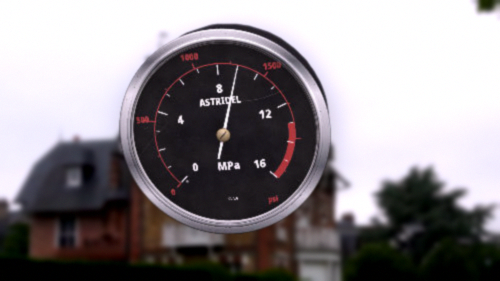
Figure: 9 MPa
